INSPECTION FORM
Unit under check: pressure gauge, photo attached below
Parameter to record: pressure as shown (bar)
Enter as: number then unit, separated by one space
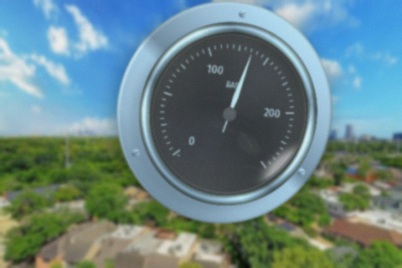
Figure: 135 bar
